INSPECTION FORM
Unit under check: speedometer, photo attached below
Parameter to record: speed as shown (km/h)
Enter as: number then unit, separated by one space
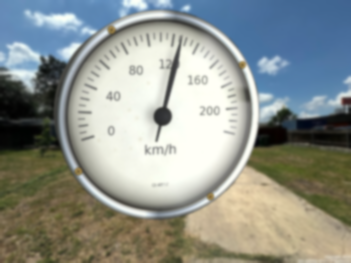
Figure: 125 km/h
